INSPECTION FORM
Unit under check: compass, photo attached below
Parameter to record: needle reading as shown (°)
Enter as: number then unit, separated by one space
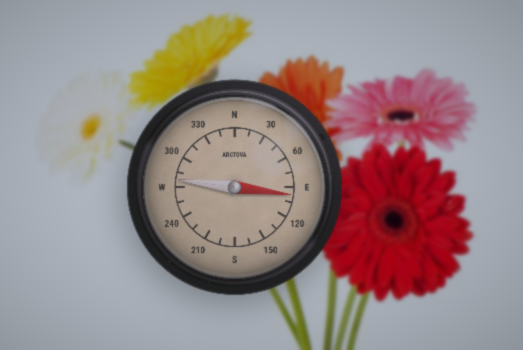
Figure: 97.5 °
